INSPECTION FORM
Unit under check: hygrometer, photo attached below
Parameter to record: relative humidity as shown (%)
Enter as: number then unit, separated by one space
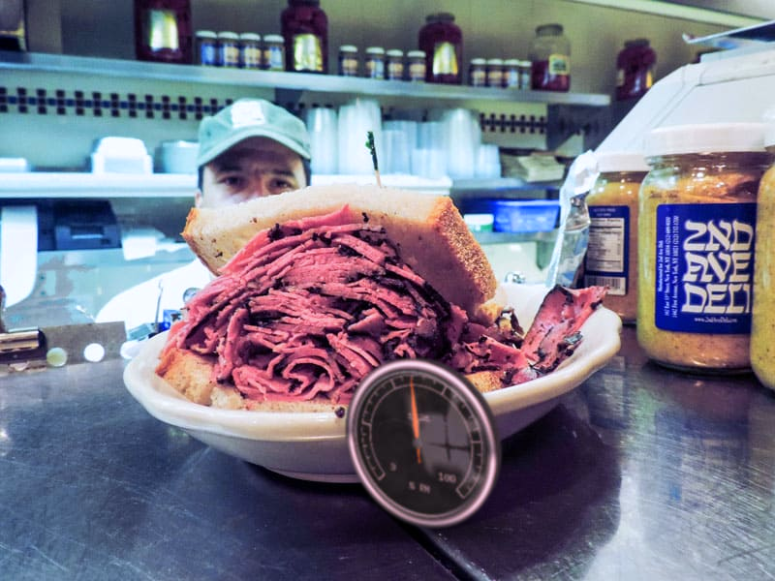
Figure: 48 %
